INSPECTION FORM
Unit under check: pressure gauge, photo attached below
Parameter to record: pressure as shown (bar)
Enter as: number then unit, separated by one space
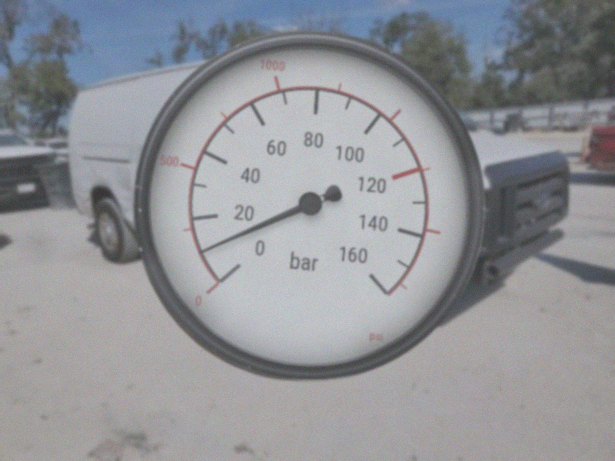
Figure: 10 bar
